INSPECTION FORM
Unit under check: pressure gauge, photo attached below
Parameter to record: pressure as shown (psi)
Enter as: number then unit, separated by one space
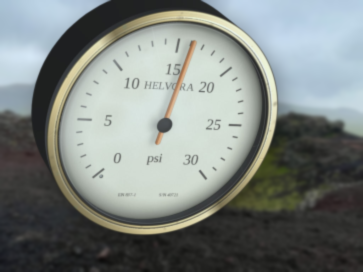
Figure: 16 psi
